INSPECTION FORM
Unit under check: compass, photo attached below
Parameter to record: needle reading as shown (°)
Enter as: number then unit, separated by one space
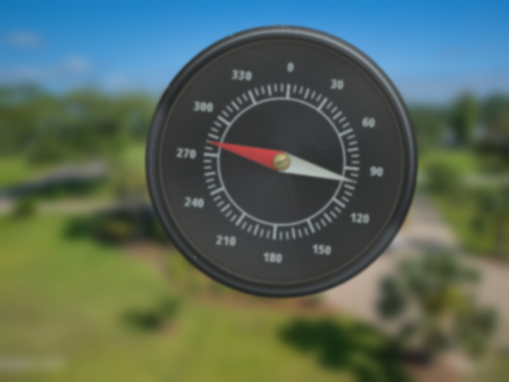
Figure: 280 °
